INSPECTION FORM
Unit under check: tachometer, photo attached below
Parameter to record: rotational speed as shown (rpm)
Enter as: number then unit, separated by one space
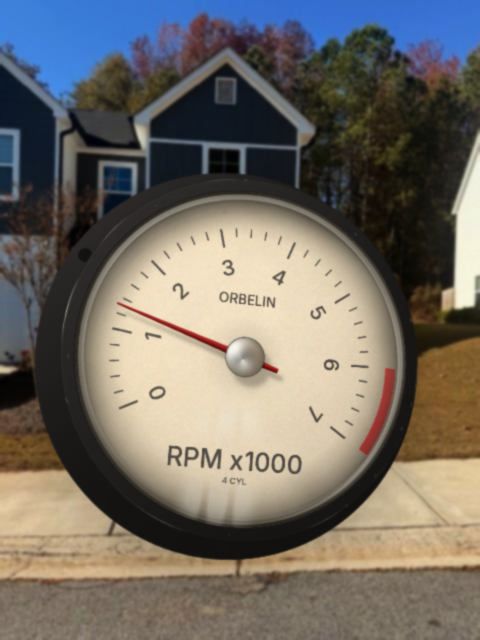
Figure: 1300 rpm
